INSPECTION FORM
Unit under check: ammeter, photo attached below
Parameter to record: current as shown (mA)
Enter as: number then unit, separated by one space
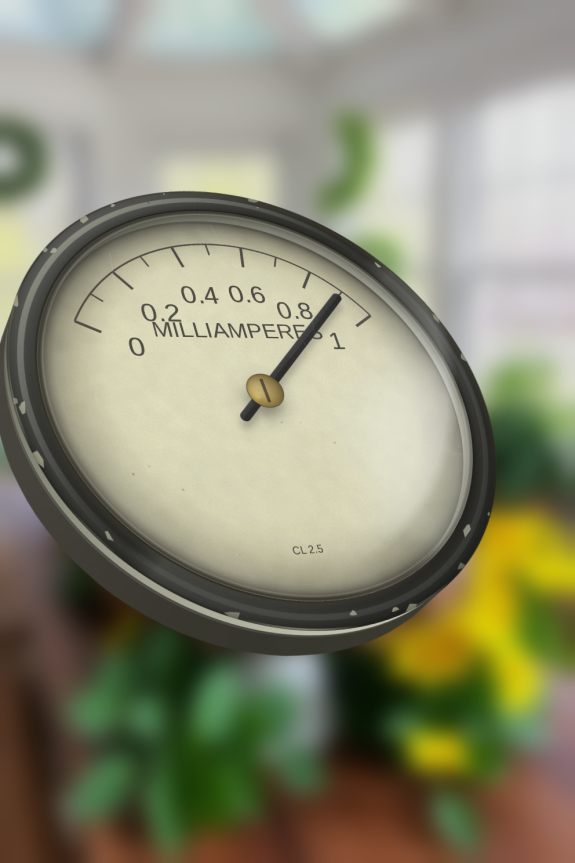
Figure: 0.9 mA
